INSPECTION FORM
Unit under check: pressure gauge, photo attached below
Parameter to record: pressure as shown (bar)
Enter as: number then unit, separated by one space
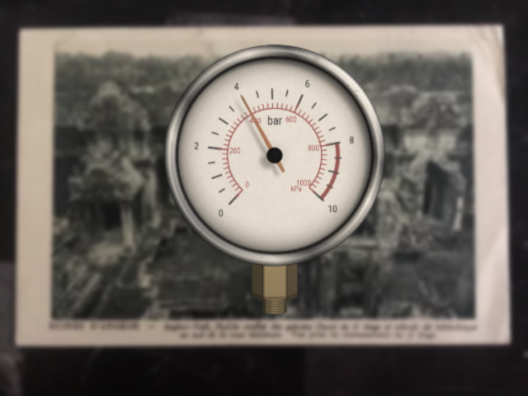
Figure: 4 bar
